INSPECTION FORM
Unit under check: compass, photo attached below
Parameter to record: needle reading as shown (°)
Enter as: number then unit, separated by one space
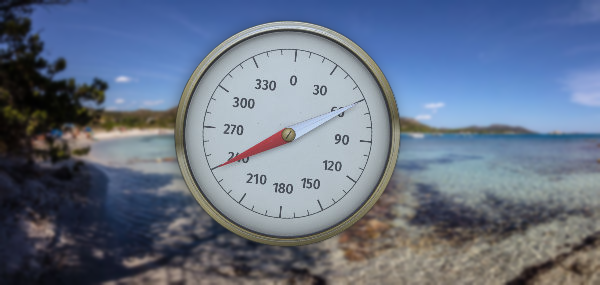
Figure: 240 °
